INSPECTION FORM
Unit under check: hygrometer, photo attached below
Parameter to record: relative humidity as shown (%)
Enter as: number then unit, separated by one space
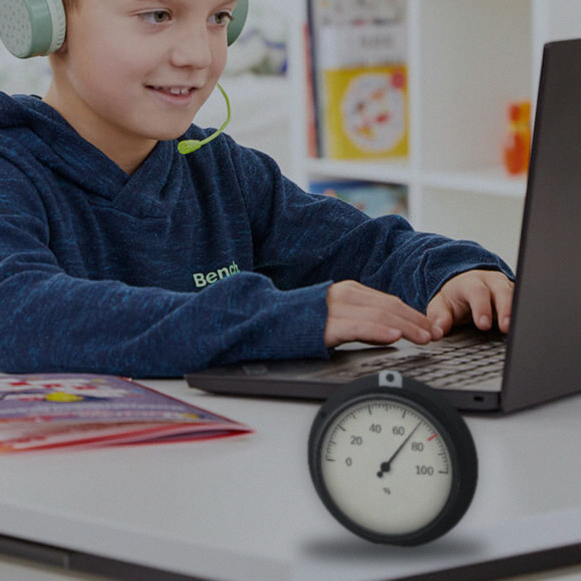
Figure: 70 %
